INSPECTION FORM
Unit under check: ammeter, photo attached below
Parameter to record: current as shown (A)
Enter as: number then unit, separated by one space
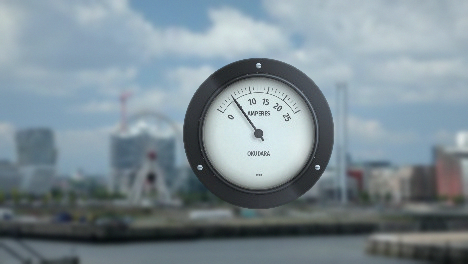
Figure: 5 A
